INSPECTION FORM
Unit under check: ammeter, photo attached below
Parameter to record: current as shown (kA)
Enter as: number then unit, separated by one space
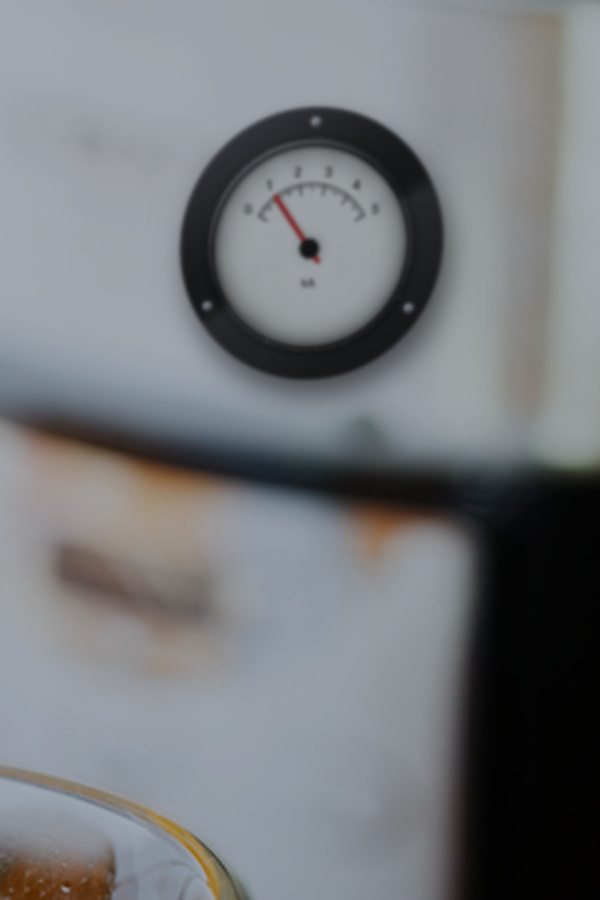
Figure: 1 kA
